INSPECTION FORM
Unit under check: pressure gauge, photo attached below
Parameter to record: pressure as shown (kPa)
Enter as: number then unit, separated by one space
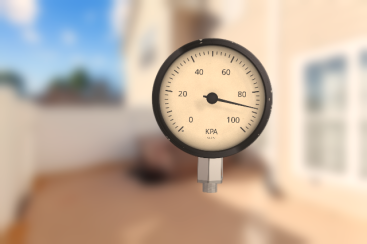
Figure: 88 kPa
